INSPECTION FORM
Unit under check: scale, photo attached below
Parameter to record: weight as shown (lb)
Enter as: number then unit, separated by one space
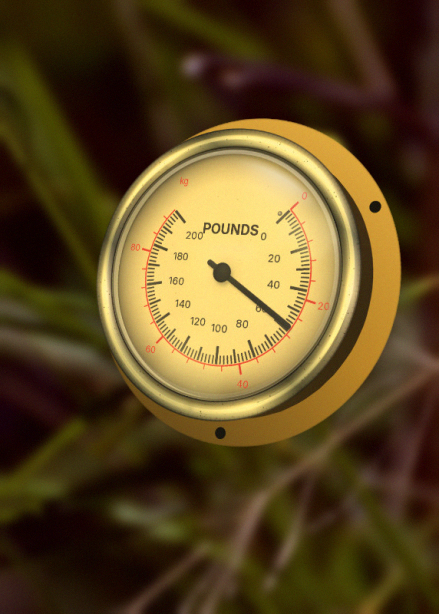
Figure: 58 lb
